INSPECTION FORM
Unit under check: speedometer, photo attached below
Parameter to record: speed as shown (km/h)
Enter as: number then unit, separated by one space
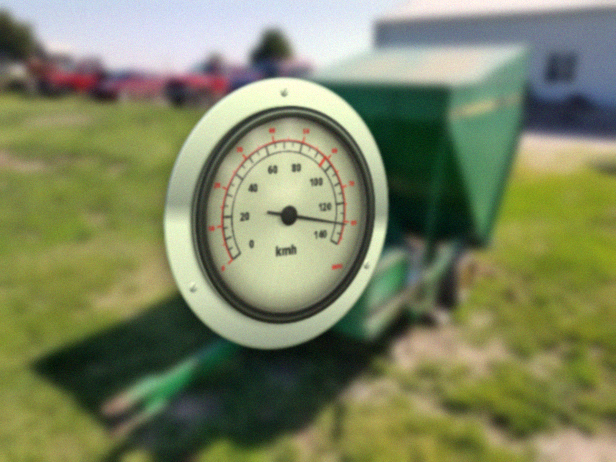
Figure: 130 km/h
